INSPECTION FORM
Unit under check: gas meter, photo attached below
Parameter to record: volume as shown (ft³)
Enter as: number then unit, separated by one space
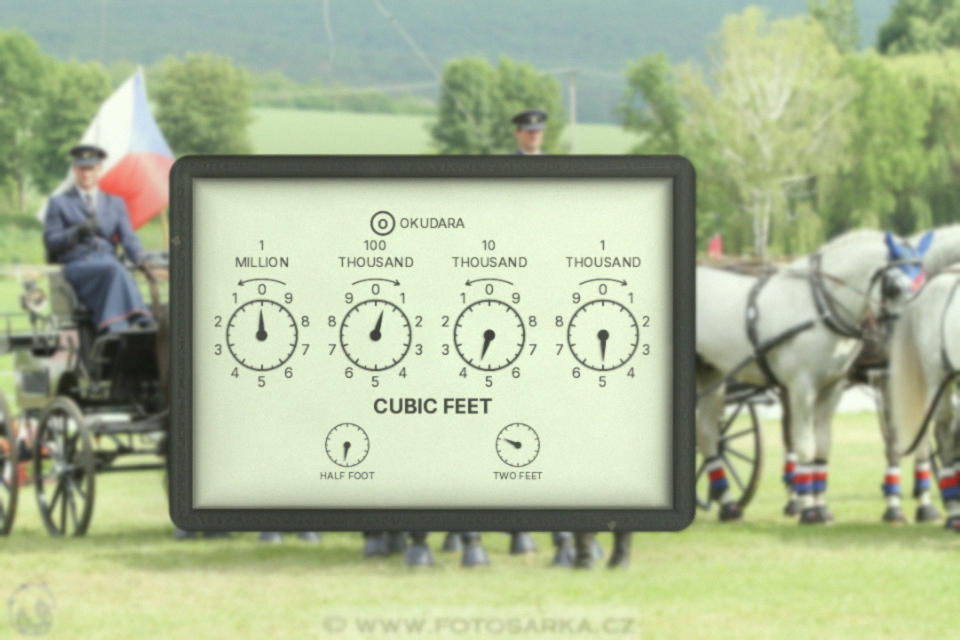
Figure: 4500 ft³
